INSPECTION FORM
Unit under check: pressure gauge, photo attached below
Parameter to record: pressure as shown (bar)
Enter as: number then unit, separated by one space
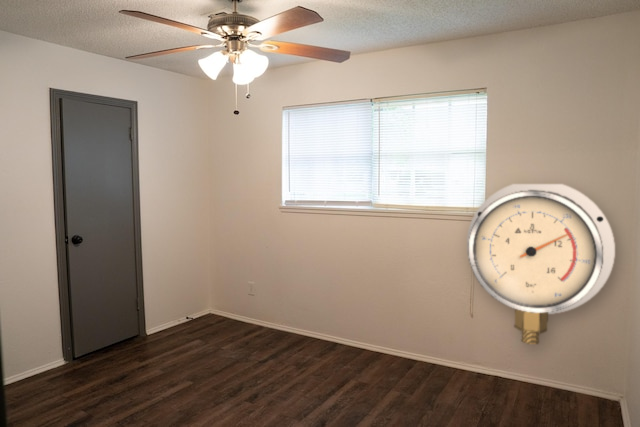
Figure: 11.5 bar
